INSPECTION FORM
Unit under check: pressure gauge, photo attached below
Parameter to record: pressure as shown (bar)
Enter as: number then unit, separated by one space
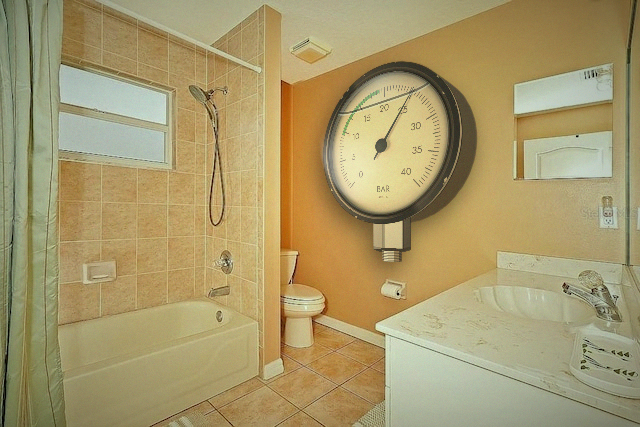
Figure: 25 bar
